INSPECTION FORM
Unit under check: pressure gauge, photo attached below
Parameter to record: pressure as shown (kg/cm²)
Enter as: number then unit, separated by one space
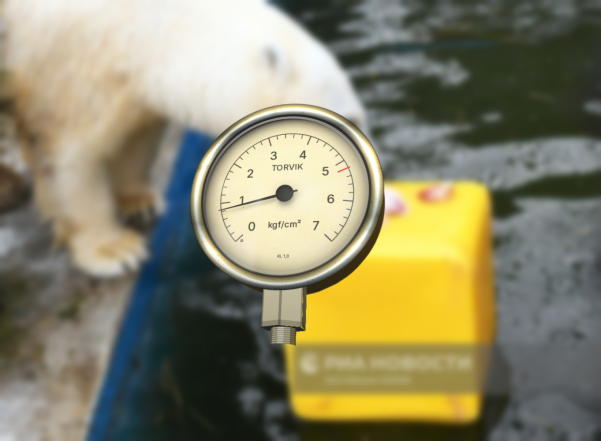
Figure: 0.8 kg/cm²
